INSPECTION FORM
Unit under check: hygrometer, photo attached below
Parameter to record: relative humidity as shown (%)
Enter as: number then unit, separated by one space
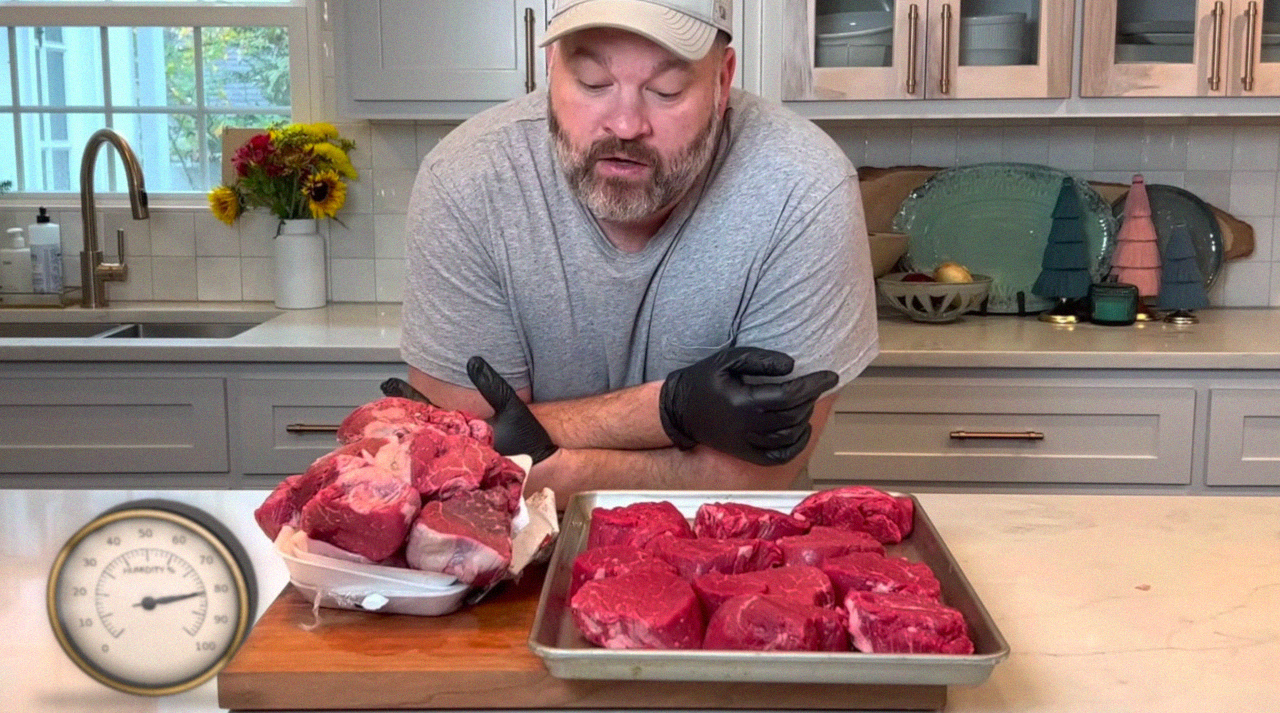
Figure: 80 %
